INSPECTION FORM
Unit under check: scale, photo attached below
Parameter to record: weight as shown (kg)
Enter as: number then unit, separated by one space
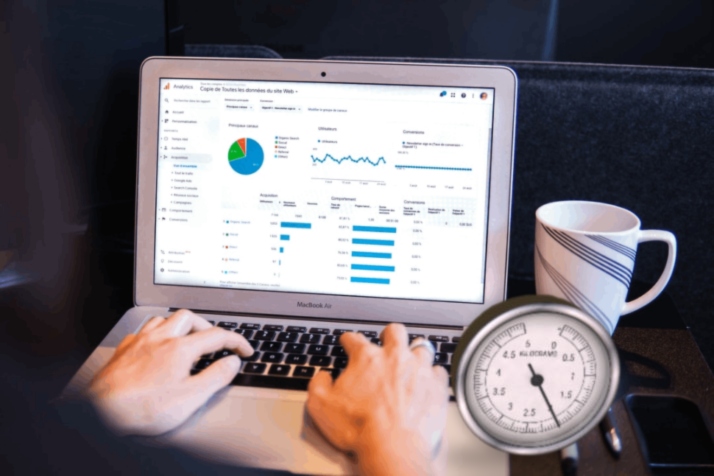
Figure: 2 kg
